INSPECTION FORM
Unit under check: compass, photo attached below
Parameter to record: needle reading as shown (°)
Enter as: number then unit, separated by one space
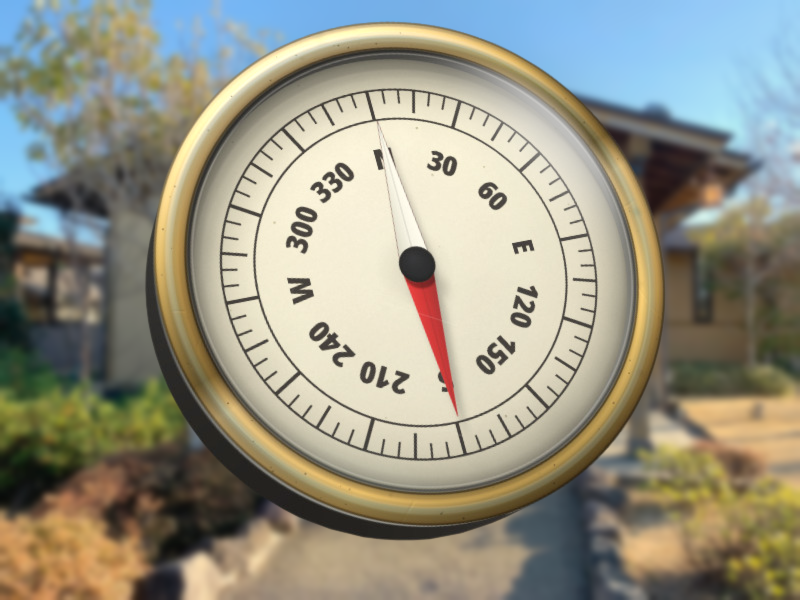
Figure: 180 °
